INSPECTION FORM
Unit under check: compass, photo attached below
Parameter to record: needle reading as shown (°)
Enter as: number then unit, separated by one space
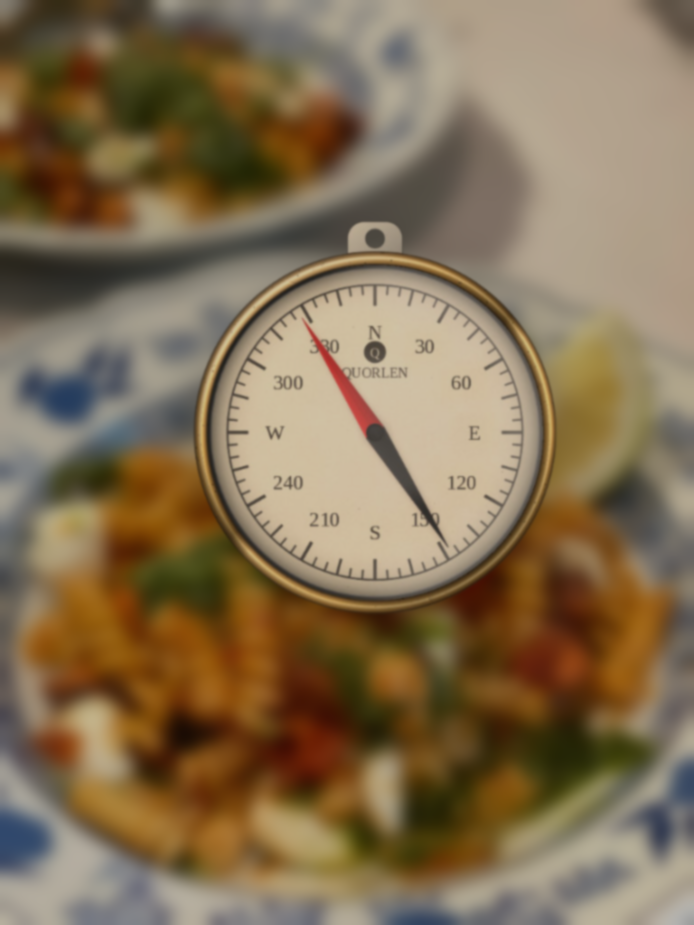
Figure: 327.5 °
